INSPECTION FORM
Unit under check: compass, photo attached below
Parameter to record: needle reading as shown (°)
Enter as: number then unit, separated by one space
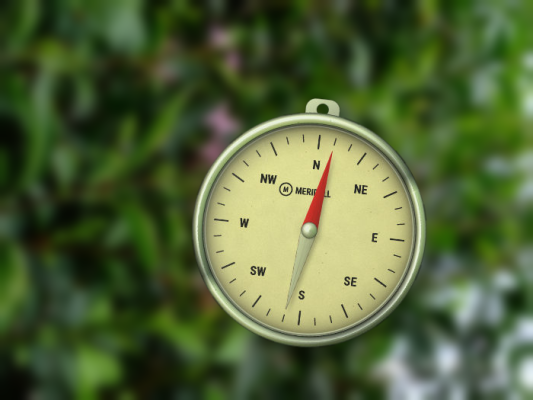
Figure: 10 °
